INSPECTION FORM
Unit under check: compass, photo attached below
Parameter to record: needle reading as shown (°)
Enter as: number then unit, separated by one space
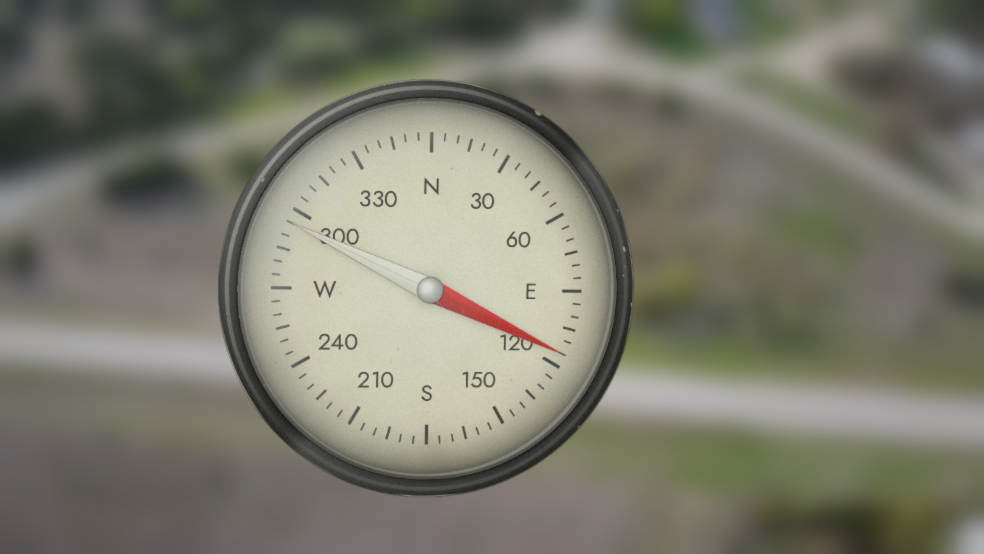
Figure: 115 °
